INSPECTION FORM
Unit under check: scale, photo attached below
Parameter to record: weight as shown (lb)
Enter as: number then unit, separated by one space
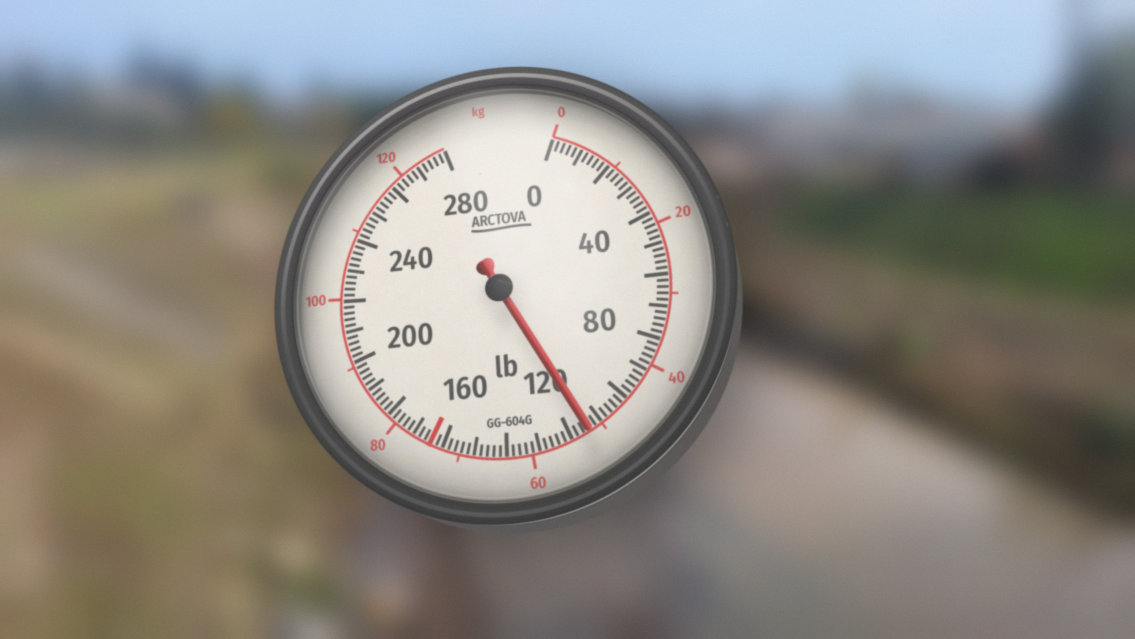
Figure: 114 lb
